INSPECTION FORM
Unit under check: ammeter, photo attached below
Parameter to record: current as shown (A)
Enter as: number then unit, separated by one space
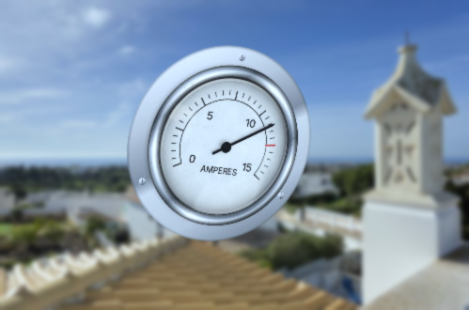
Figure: 11 A
